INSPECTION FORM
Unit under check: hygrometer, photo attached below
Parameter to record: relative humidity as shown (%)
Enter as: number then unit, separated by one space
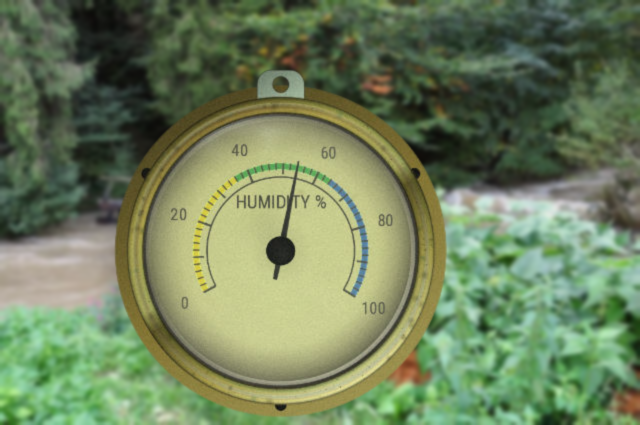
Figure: 54 %
